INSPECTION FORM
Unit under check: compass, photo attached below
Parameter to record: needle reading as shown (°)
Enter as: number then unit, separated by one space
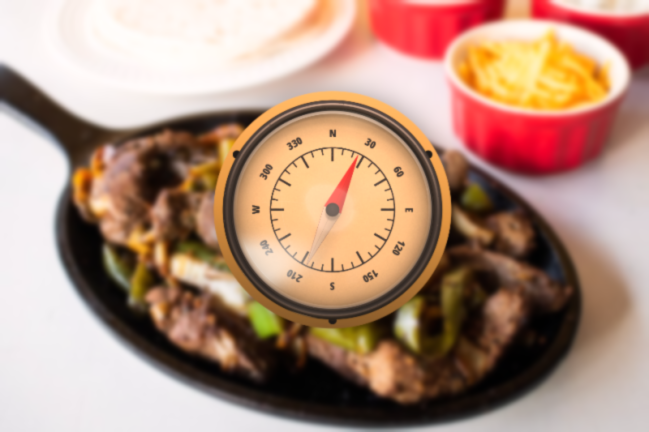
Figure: 25 °
